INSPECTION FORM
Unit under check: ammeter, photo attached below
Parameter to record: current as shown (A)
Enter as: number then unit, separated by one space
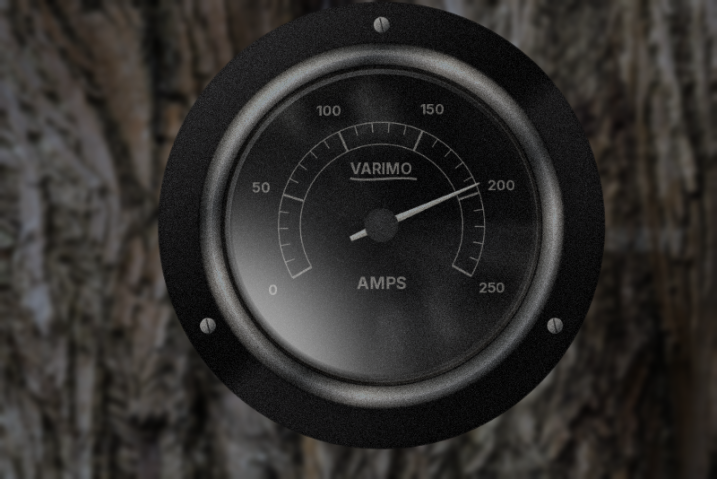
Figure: 195 A
